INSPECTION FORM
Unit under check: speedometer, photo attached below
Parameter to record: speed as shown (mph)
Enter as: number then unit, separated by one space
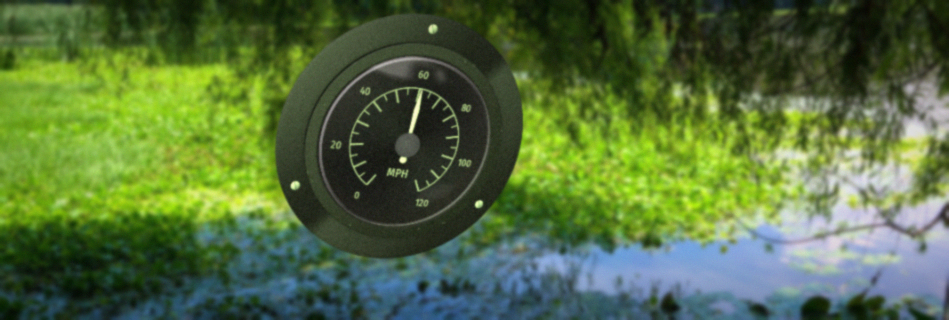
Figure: 60 mph
